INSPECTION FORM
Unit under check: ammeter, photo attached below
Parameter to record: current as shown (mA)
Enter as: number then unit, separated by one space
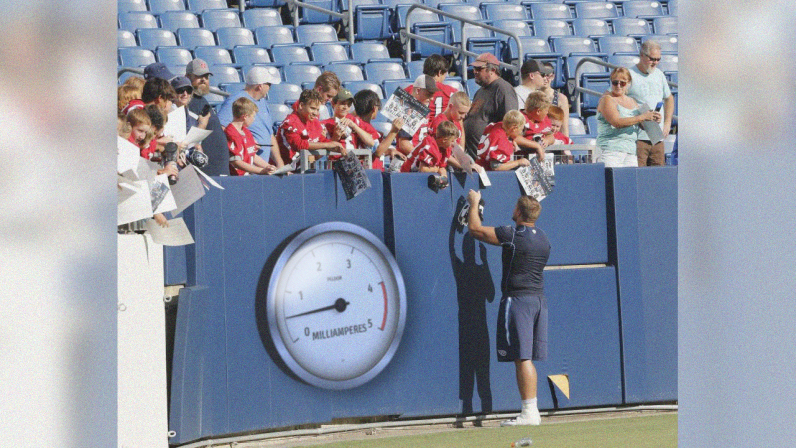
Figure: 0.5 mA
